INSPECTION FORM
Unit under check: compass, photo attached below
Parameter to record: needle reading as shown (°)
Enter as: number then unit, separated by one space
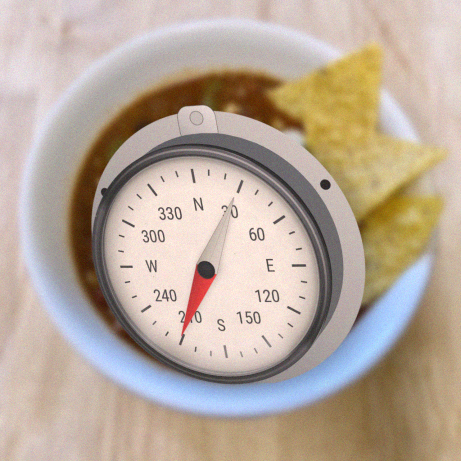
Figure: 210 °
